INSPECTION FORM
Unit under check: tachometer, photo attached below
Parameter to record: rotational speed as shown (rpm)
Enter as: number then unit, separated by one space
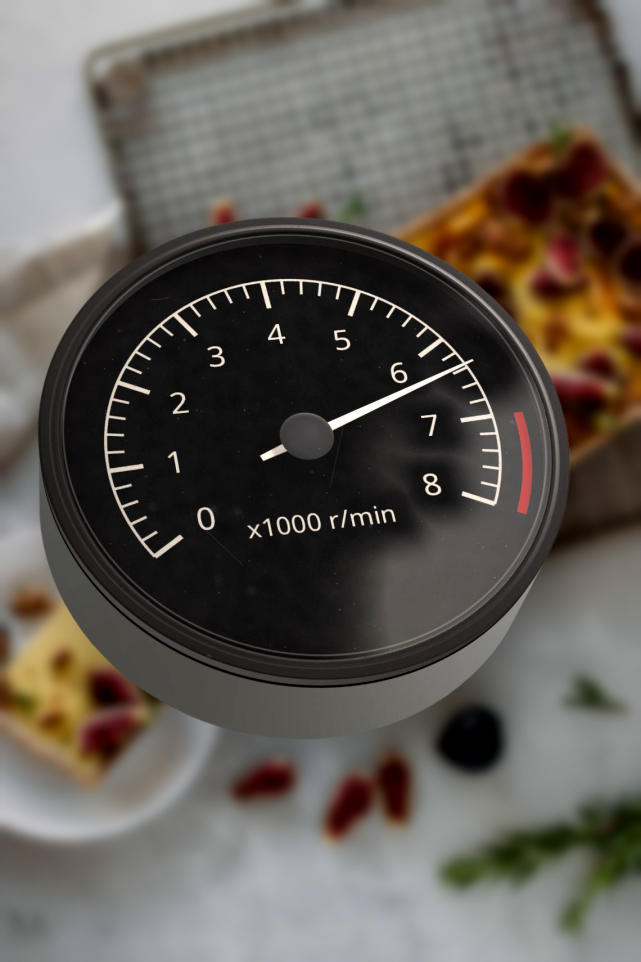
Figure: 6400 rpm
